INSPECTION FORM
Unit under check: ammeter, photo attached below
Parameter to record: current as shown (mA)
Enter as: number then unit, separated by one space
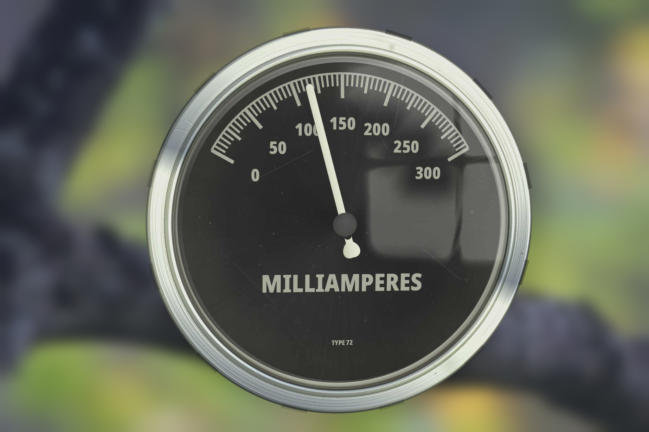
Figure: 115 mA
